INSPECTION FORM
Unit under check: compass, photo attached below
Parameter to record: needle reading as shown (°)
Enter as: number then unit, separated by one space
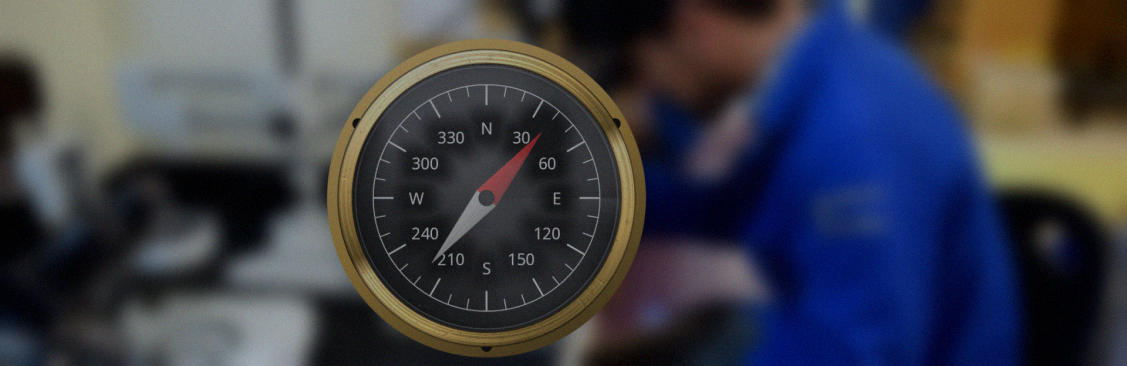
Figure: 40 °
